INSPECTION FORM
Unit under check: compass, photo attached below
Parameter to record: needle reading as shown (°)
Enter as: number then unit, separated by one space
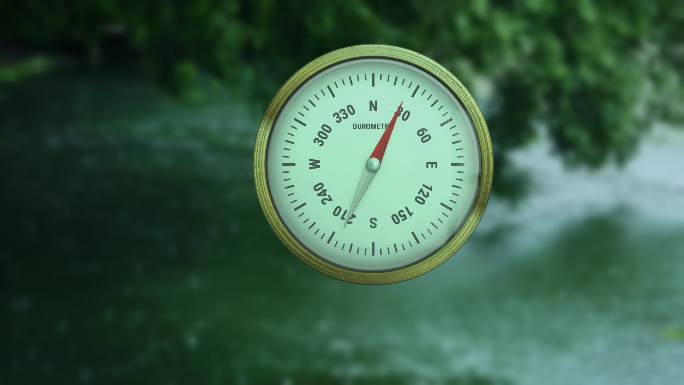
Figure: 25 °
